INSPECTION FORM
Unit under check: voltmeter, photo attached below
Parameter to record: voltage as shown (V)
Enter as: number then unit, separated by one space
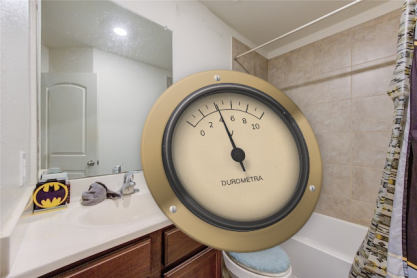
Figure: 4 V
